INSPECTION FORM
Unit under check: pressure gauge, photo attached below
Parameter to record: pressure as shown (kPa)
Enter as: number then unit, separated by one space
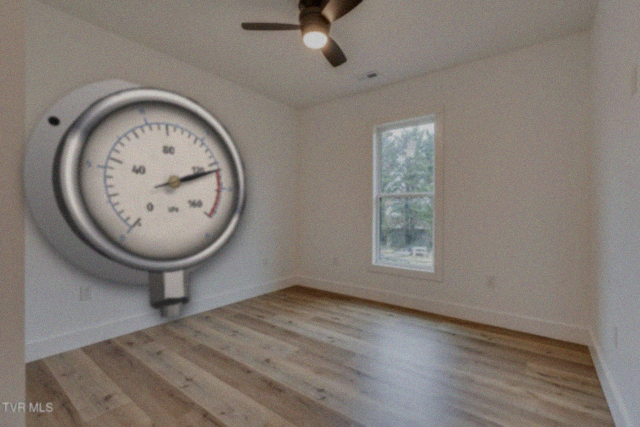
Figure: 125 kPa
